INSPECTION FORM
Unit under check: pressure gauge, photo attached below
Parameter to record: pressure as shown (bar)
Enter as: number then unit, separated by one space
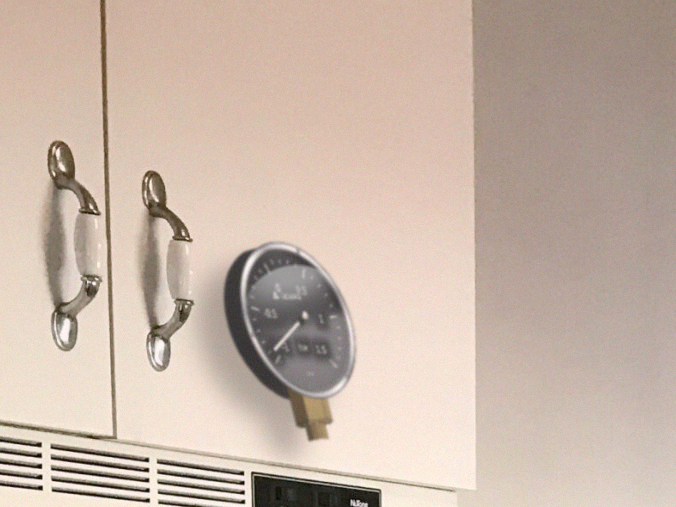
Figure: -0.9 bar
